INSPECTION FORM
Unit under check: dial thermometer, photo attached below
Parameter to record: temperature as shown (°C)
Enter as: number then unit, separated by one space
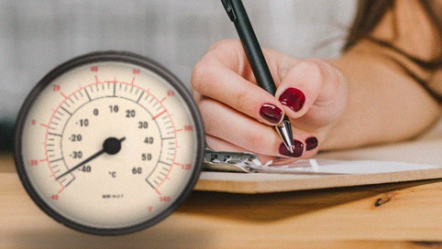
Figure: -36 °C
